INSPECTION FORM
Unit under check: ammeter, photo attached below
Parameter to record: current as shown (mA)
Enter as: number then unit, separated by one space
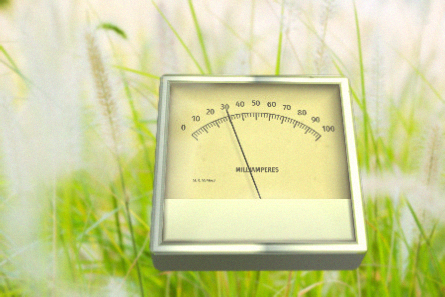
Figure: 30 mA
